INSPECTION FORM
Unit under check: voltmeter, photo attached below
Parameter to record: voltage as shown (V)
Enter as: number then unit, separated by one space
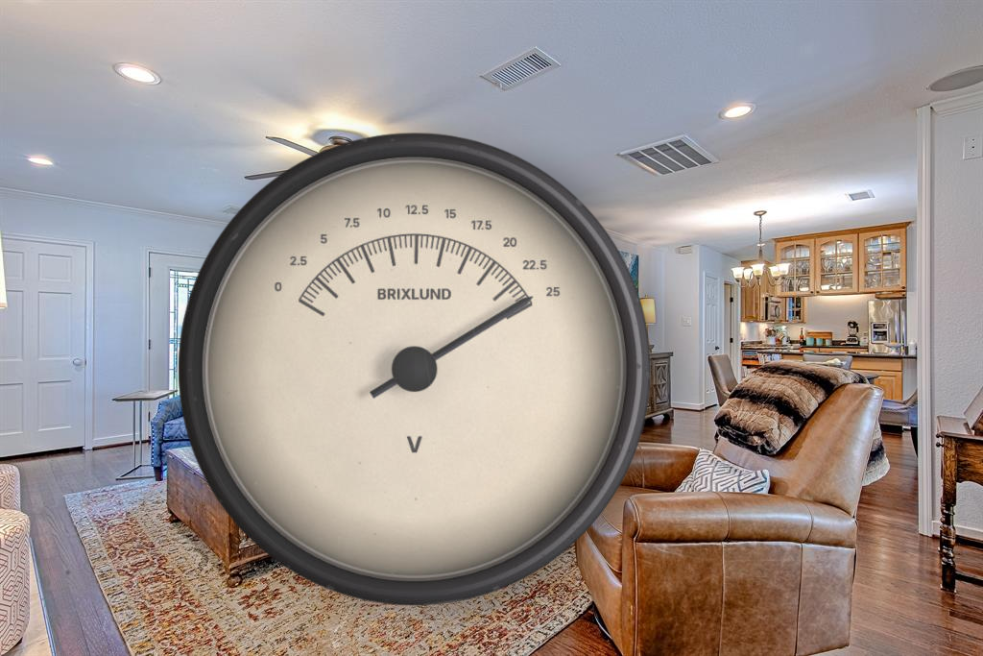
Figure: 24.5 V
